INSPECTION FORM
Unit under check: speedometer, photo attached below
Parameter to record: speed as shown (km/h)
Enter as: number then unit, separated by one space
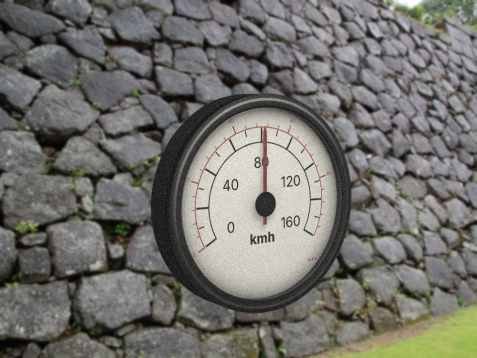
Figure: 80 km/h
